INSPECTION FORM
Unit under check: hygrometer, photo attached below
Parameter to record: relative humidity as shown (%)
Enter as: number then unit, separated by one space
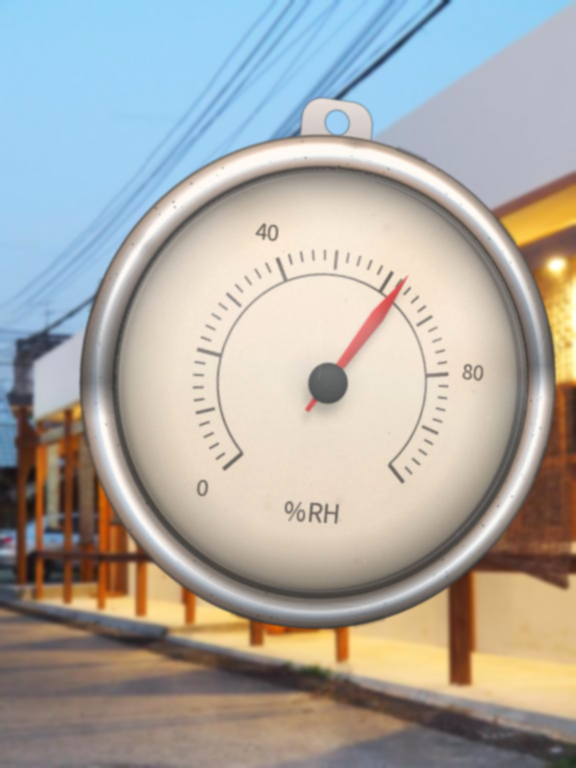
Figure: 62 %
